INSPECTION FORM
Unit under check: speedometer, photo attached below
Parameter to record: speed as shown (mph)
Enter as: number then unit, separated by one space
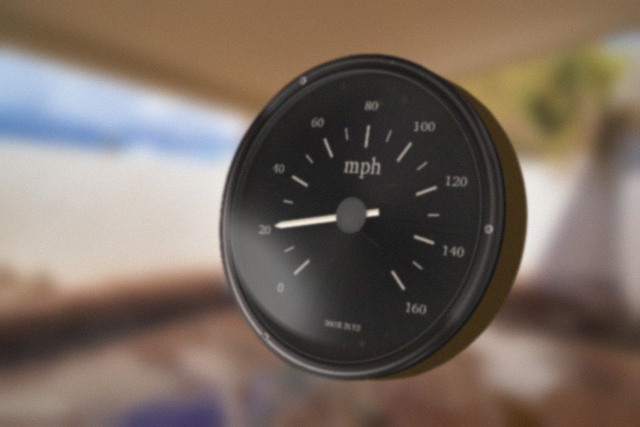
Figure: 20 mph
